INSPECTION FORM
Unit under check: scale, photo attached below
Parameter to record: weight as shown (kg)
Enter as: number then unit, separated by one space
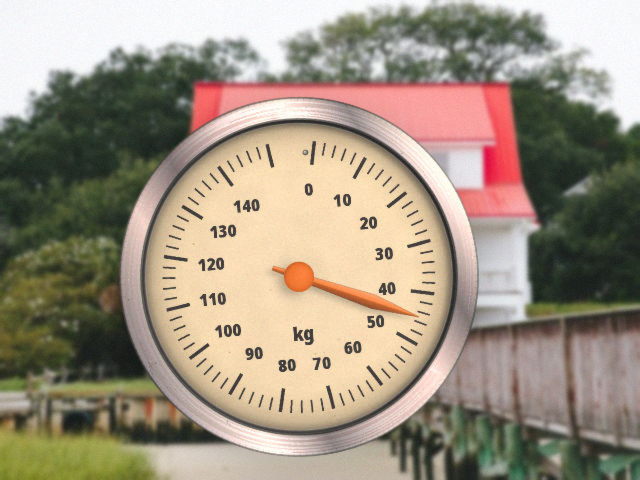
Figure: 45 kg
